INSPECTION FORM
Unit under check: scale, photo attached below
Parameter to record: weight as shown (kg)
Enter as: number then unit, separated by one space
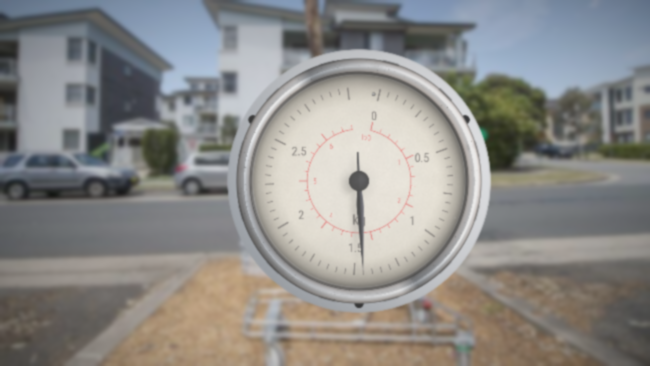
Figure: 1.45 kg
